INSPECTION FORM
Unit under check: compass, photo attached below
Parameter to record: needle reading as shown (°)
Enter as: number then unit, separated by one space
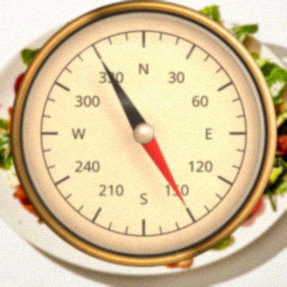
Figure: 150 °
